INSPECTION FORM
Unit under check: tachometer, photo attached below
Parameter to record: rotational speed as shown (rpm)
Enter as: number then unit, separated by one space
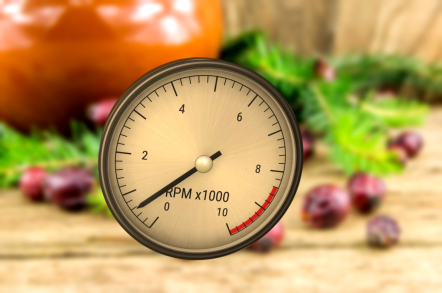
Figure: 600 rpm
